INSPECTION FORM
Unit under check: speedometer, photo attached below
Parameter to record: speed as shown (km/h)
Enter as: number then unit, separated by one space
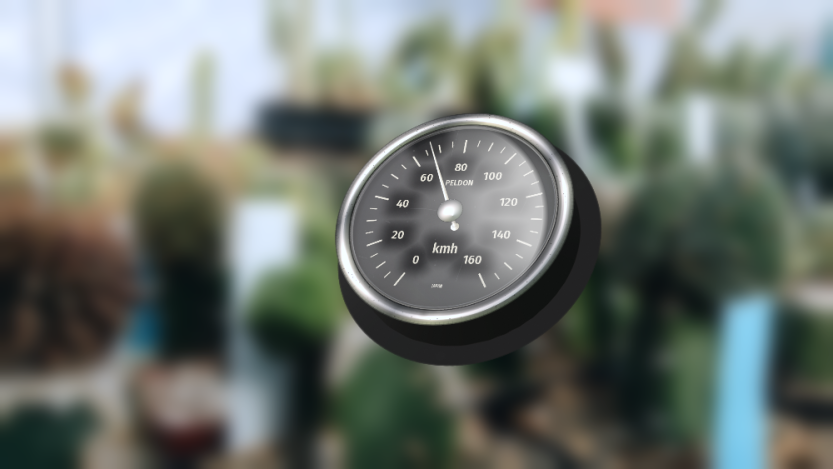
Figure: 67.5 km/h
